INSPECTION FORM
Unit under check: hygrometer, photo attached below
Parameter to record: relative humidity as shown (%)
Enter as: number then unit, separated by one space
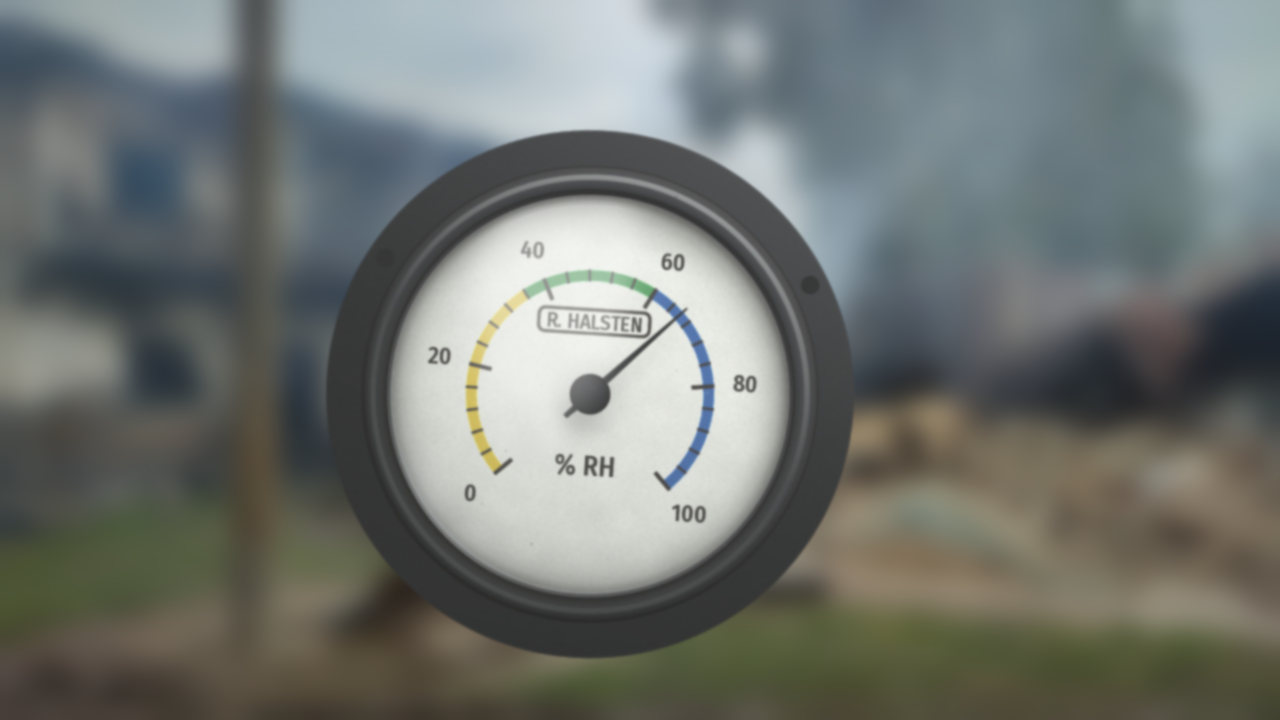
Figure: 66 %
